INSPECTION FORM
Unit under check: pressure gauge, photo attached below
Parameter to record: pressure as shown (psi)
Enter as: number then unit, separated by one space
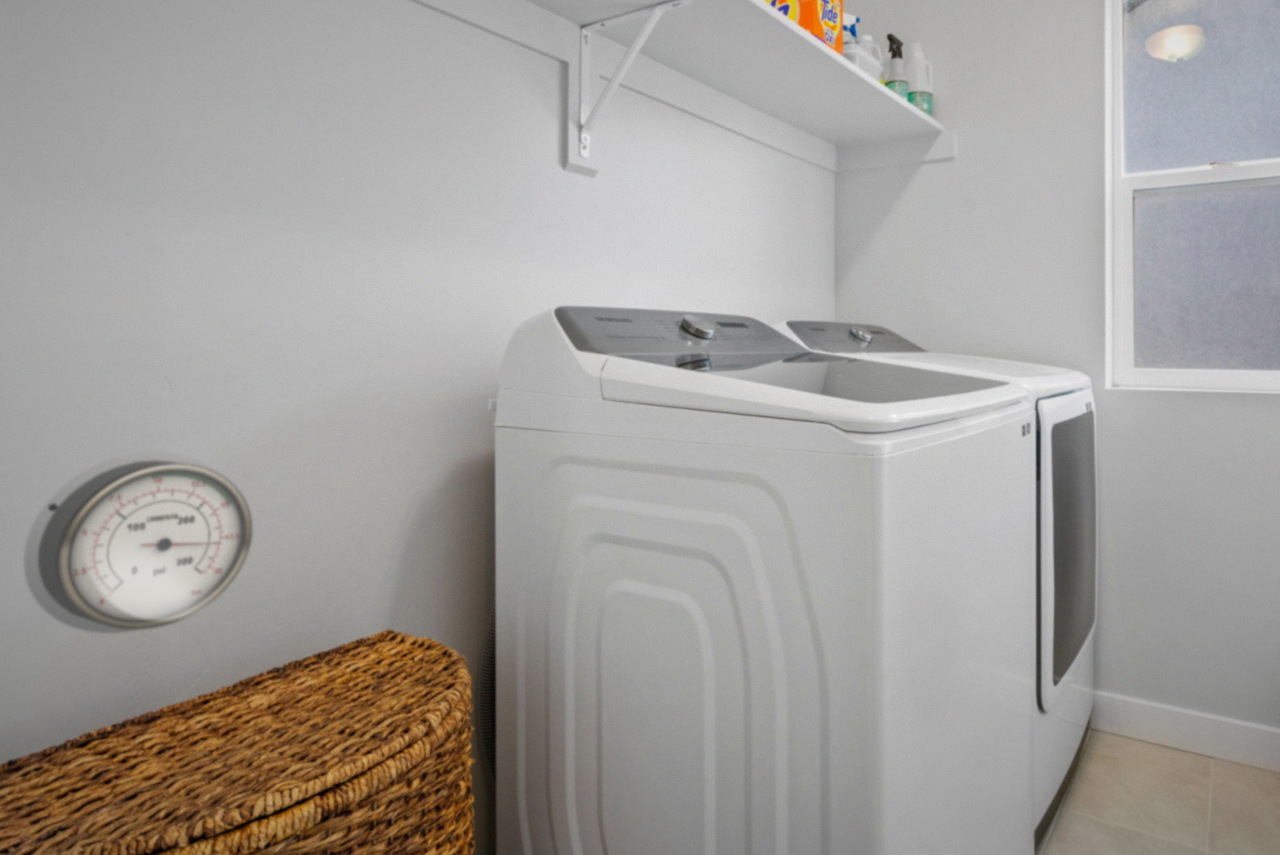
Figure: 260 psi
